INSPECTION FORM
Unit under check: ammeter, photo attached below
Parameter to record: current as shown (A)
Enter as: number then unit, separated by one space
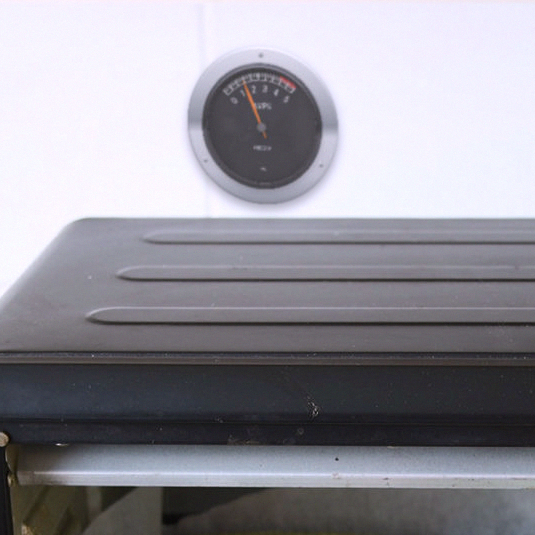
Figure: 1.5 A
